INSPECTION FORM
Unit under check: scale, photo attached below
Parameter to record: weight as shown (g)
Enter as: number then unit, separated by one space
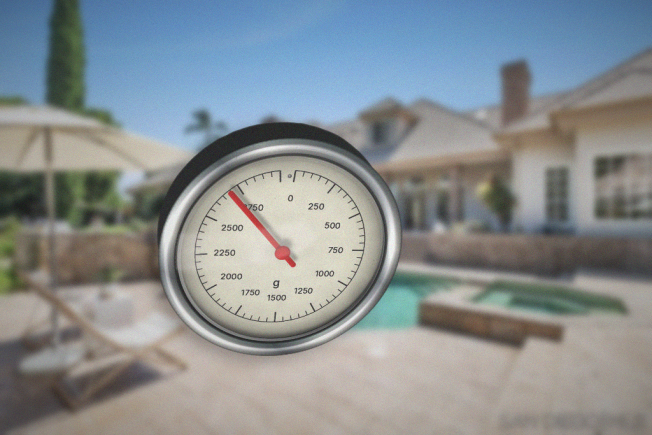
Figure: 2700 g
